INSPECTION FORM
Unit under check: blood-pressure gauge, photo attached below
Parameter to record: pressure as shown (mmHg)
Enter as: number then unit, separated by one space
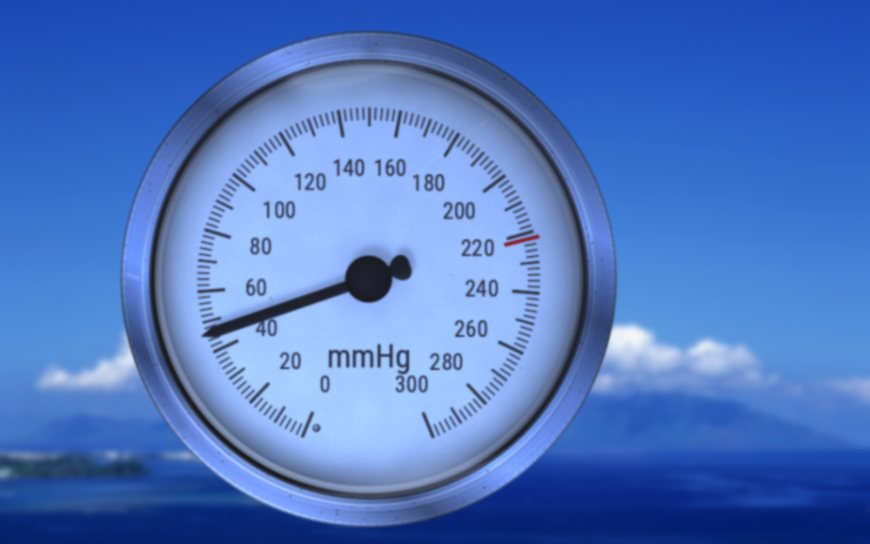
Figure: 46 mmHg
